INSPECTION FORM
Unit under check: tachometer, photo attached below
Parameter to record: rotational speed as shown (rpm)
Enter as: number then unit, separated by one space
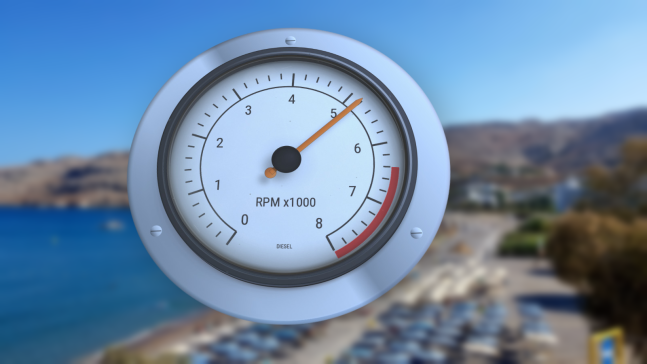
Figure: 5200 rpm
